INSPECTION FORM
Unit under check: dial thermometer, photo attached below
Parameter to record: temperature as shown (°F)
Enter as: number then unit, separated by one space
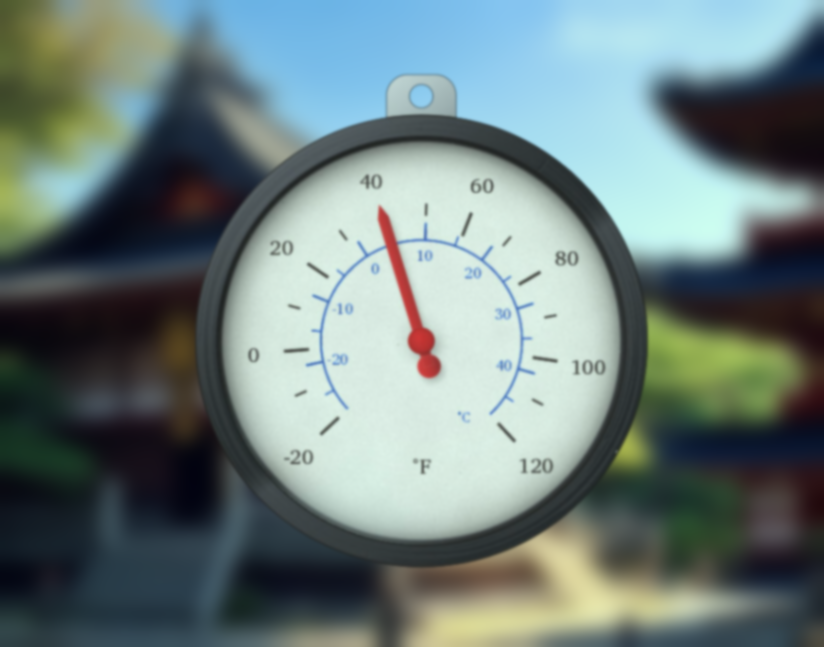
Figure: 40 °F
